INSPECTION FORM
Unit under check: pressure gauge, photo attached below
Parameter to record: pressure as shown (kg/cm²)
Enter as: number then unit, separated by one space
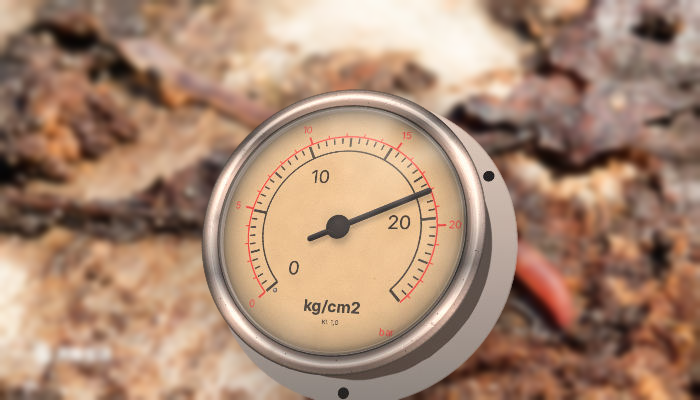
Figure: 18.5 kg/cm²
